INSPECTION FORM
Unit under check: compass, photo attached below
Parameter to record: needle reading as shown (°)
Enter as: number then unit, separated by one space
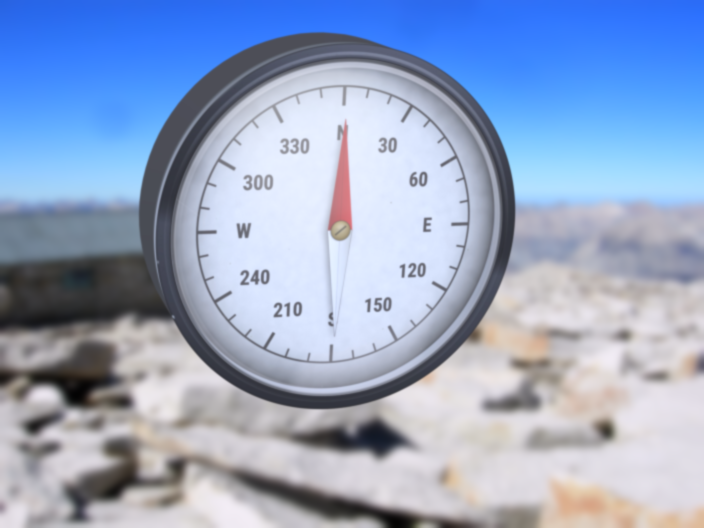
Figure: 0 °
